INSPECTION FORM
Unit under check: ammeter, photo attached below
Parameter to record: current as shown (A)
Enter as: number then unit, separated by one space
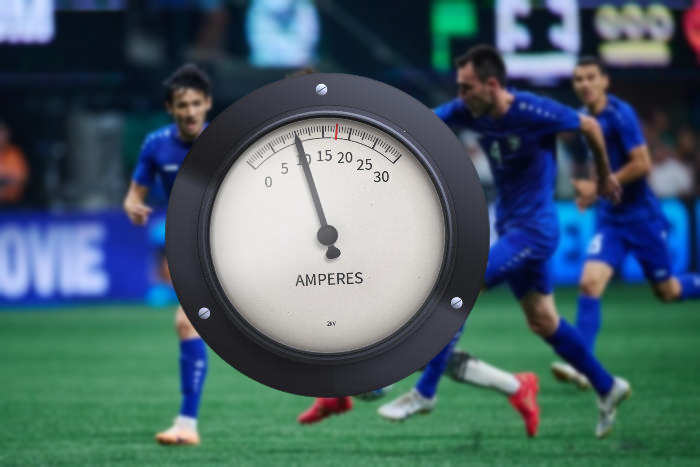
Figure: 10 A
